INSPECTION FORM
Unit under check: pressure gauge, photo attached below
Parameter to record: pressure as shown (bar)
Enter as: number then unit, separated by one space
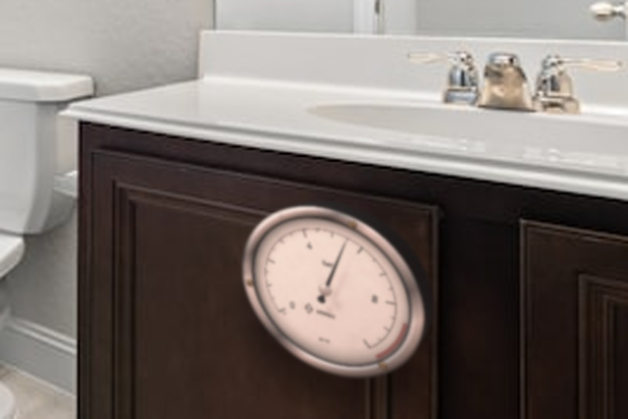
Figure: 5.5 bar
